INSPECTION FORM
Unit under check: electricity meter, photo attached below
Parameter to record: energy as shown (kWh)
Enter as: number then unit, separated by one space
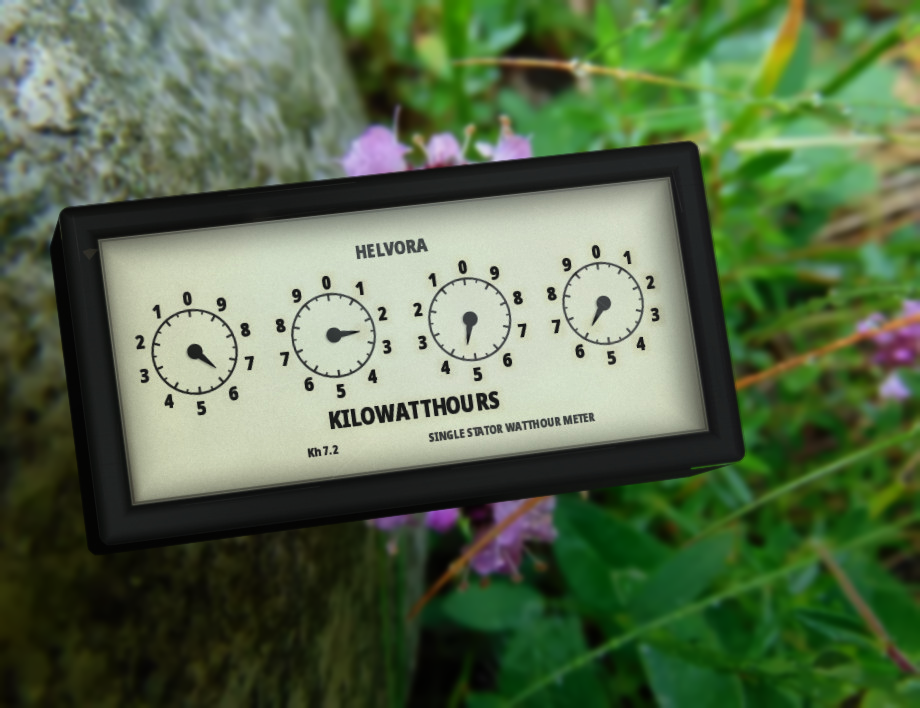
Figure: 6246 kWh
